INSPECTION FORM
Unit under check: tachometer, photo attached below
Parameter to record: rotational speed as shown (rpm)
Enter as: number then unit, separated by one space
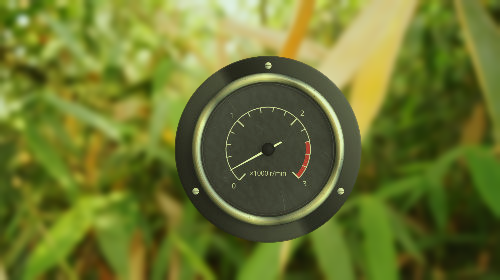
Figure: 200 rpm
